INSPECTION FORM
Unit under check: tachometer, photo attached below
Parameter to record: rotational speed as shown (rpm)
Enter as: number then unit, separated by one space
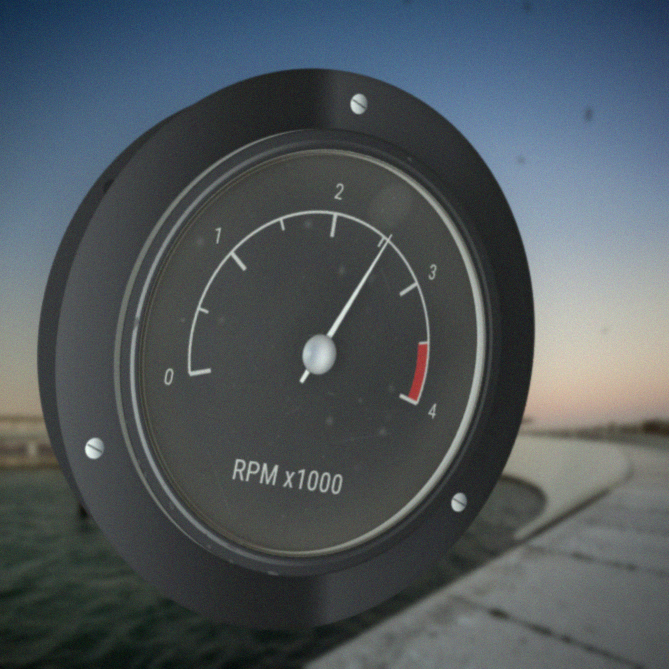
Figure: 2500 rpm
